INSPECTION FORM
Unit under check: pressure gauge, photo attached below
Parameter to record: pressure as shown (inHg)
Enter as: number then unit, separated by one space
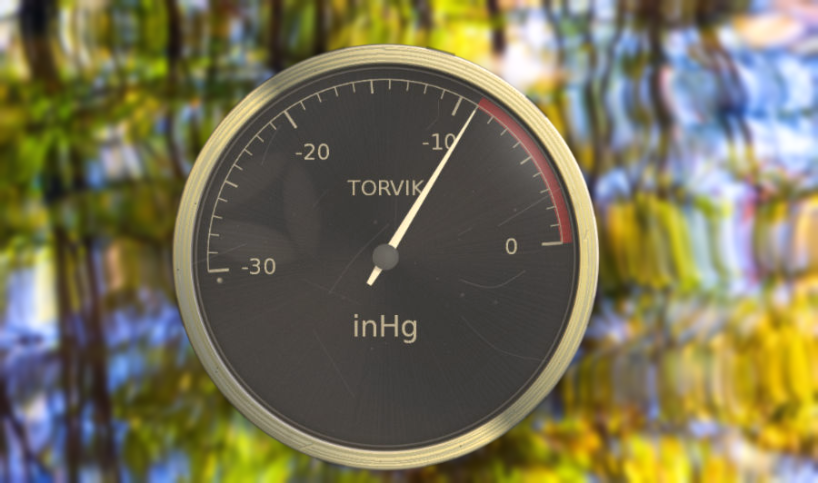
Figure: -9 inHg
